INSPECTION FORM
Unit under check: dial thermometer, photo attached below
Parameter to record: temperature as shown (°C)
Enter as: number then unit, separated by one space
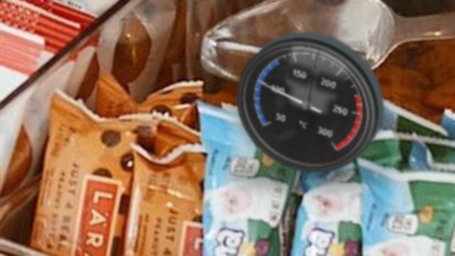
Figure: 100 °C
